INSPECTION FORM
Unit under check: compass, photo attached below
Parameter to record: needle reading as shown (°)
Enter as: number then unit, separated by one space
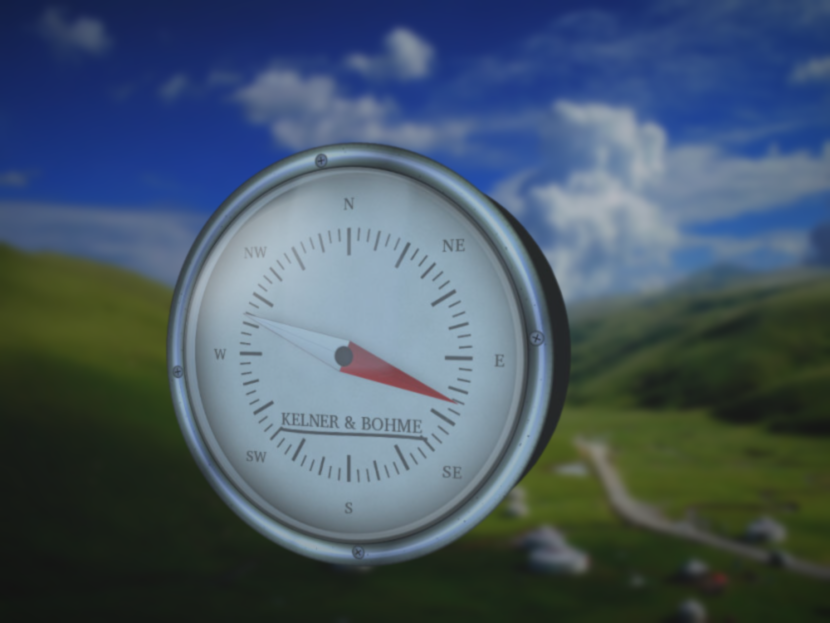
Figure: 110 °
